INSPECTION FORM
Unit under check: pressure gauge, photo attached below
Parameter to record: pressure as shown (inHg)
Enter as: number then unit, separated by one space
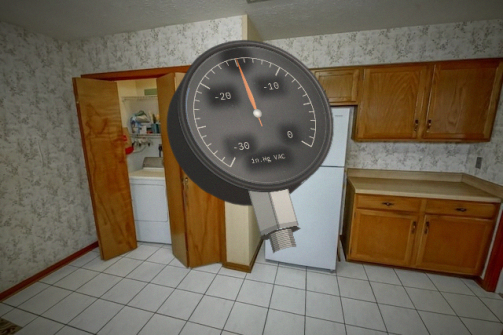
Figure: -15 inHg
